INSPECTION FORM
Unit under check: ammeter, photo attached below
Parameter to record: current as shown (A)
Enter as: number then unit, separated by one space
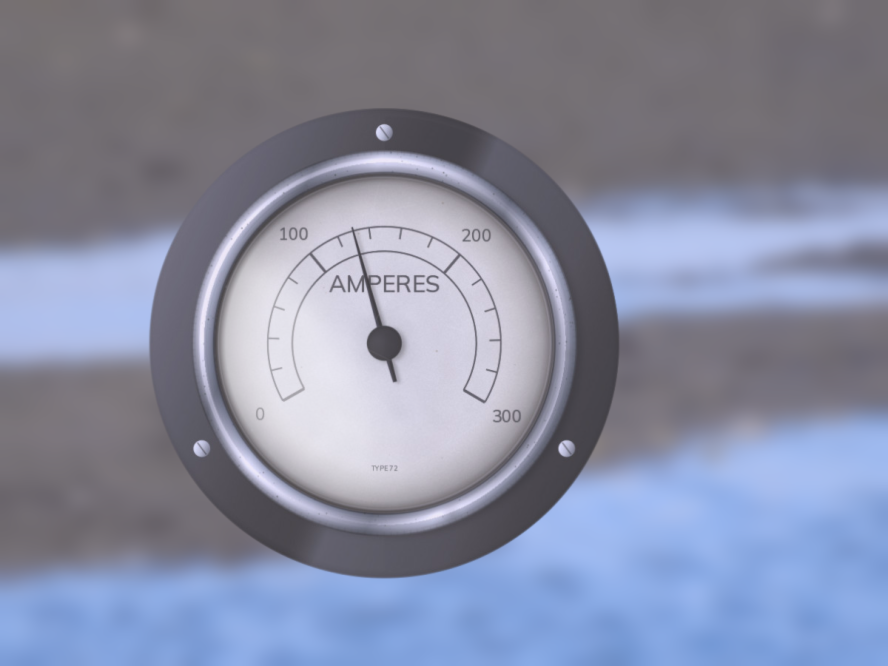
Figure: 130 A
